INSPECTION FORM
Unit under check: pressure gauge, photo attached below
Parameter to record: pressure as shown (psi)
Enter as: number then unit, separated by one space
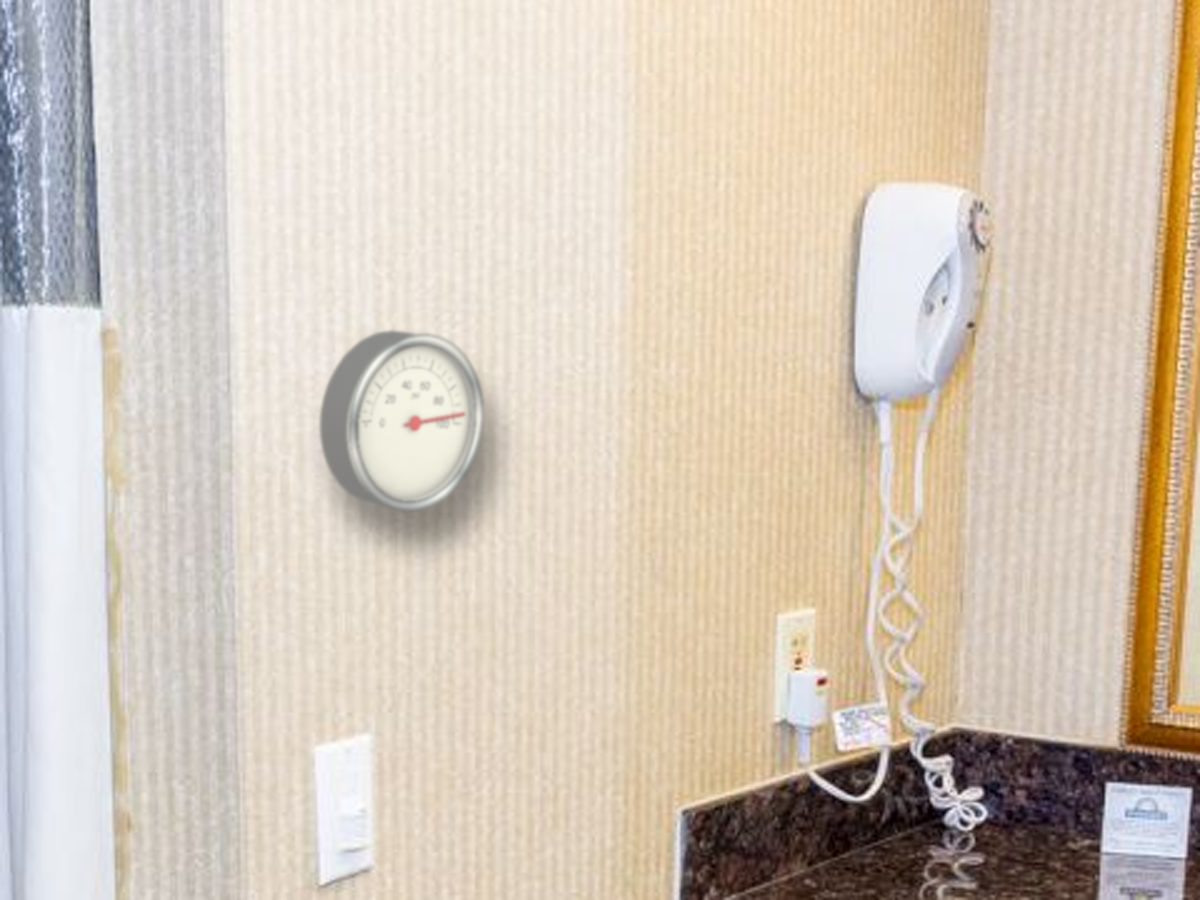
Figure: 95 psi
